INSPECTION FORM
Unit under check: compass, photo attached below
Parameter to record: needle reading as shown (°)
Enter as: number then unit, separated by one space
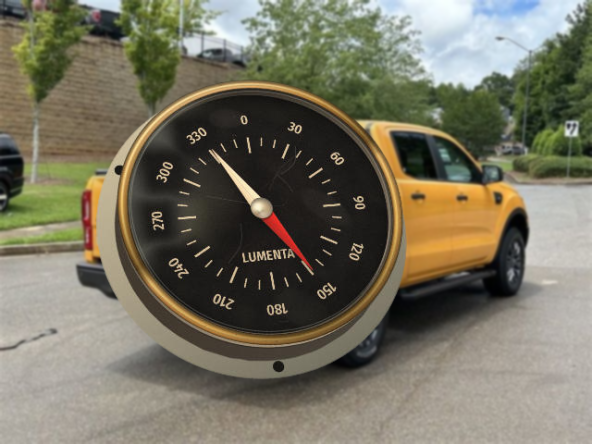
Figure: 150 °
